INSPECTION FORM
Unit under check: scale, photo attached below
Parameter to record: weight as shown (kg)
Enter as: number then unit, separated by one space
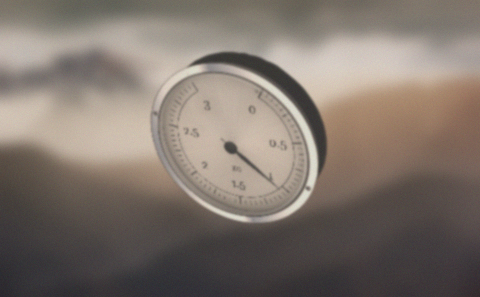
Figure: 1 kg
